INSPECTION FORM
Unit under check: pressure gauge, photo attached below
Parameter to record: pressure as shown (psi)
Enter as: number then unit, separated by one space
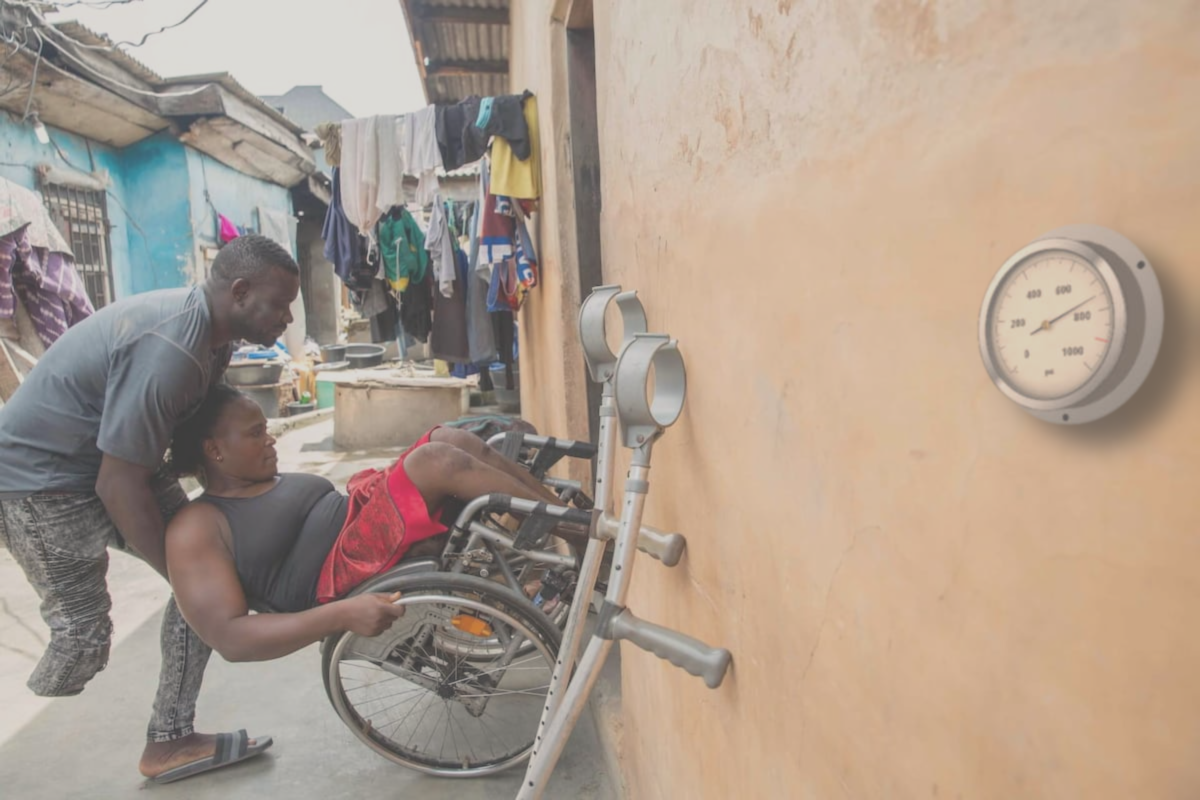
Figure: 750 psi
